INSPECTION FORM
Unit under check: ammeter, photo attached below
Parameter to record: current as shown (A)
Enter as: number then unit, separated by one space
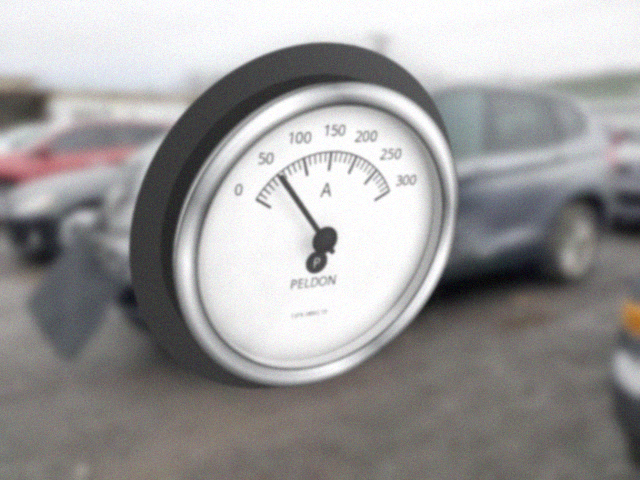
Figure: 50 A
